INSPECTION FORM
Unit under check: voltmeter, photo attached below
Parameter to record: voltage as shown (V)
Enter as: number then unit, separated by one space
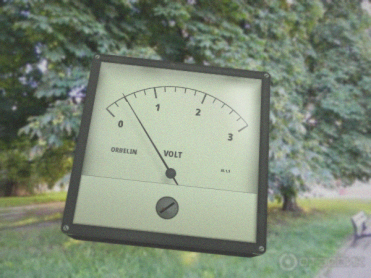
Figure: 0.4 V
